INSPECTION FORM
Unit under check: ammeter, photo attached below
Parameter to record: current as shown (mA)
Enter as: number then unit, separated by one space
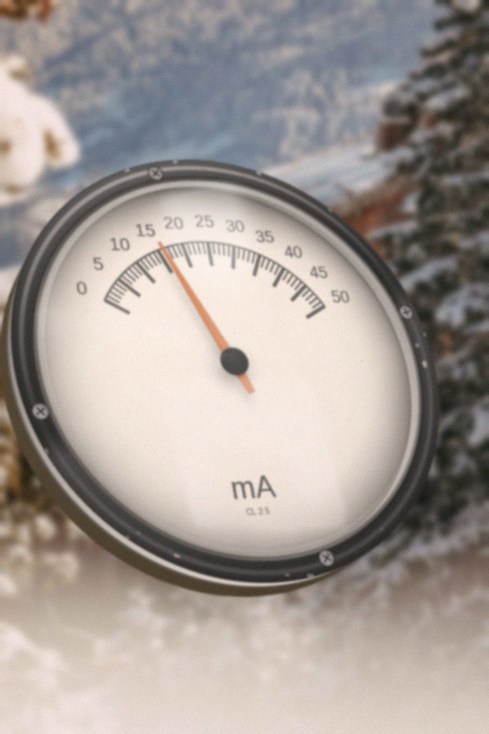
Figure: 15 mA
